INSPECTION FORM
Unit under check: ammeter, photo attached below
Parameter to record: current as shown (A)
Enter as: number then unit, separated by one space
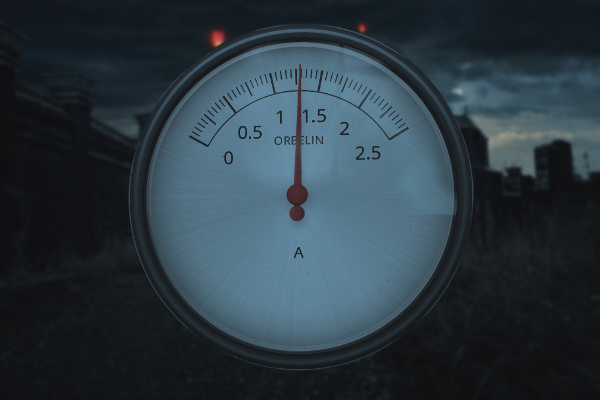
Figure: 1.3 A
